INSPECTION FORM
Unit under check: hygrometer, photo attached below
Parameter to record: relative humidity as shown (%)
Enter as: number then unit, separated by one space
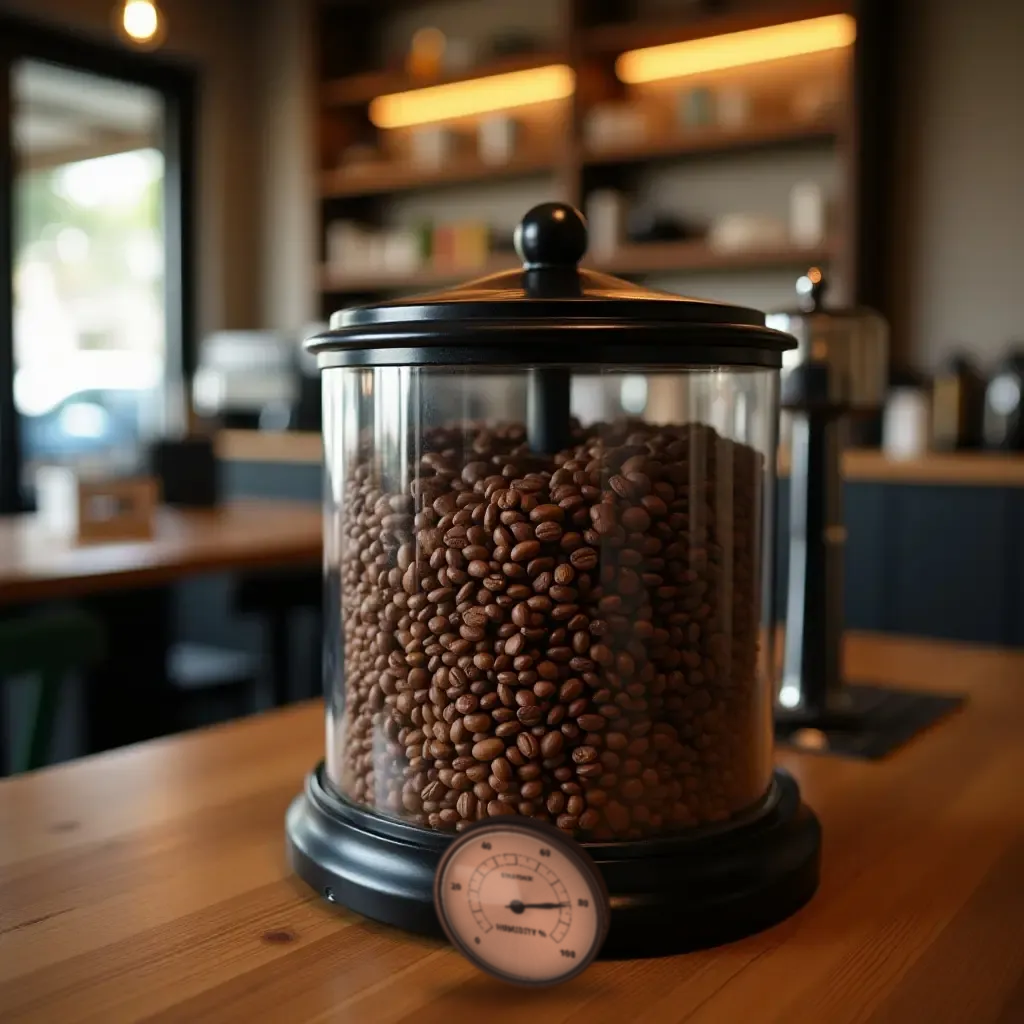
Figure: 80 %
